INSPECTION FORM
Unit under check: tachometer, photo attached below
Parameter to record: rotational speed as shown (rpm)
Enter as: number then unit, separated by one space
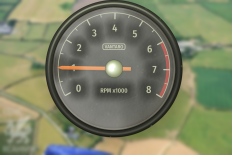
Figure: 1000 rpm
